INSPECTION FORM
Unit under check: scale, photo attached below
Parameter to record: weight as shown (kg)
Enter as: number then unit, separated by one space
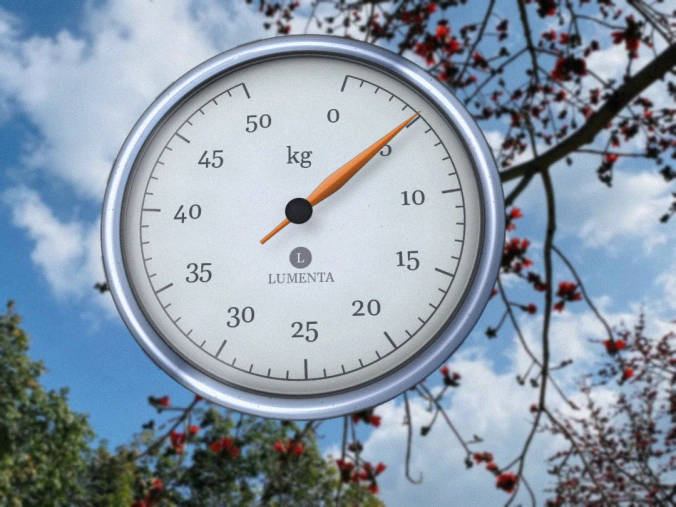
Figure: 5 kg
